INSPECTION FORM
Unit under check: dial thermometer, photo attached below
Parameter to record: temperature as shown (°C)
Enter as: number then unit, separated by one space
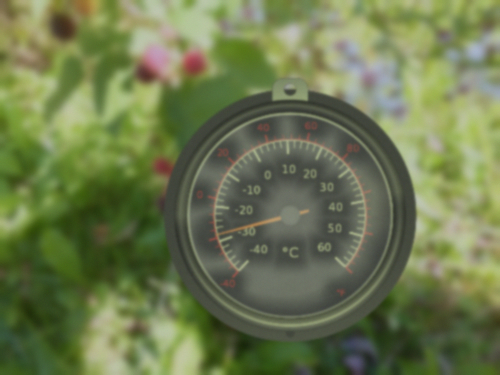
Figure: -28 °C
